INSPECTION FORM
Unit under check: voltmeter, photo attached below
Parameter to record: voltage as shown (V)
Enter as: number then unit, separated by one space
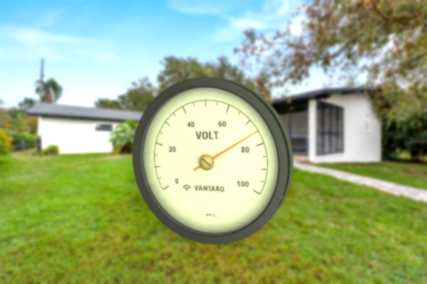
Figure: 75 V
